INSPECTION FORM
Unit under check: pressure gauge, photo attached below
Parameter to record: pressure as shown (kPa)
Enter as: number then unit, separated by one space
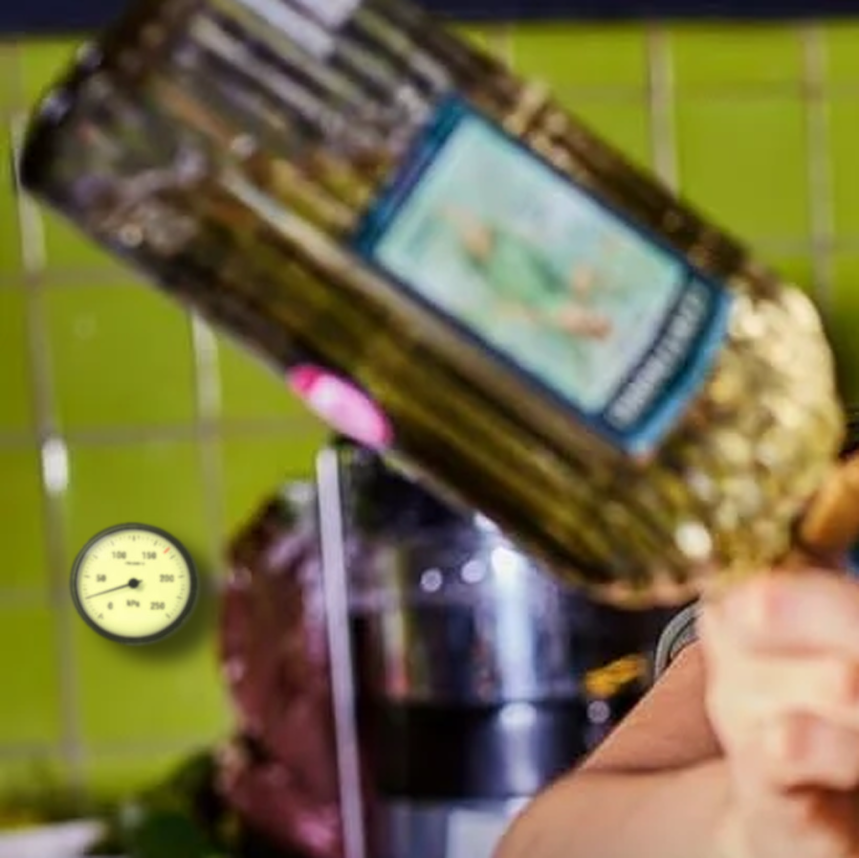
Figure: 25 kPa
